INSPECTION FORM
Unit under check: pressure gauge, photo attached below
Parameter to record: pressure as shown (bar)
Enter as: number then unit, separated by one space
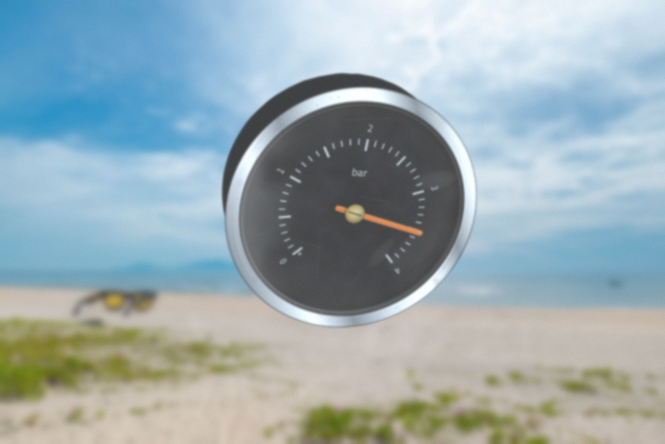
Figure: 3.5 bar
